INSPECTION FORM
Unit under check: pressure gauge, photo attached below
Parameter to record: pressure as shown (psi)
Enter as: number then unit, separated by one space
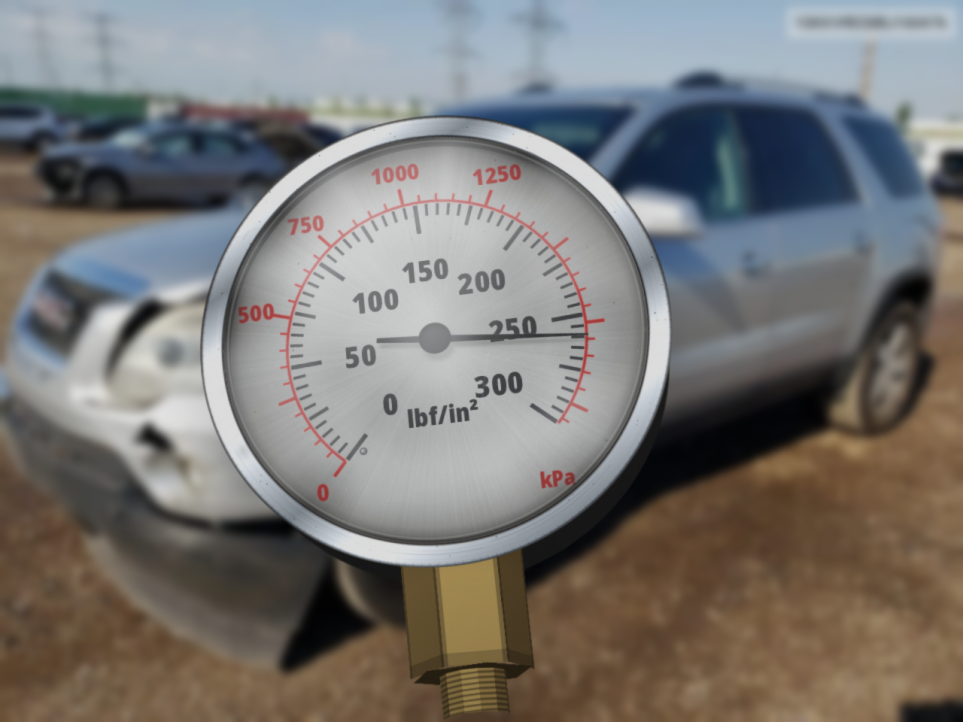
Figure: 260 psi
